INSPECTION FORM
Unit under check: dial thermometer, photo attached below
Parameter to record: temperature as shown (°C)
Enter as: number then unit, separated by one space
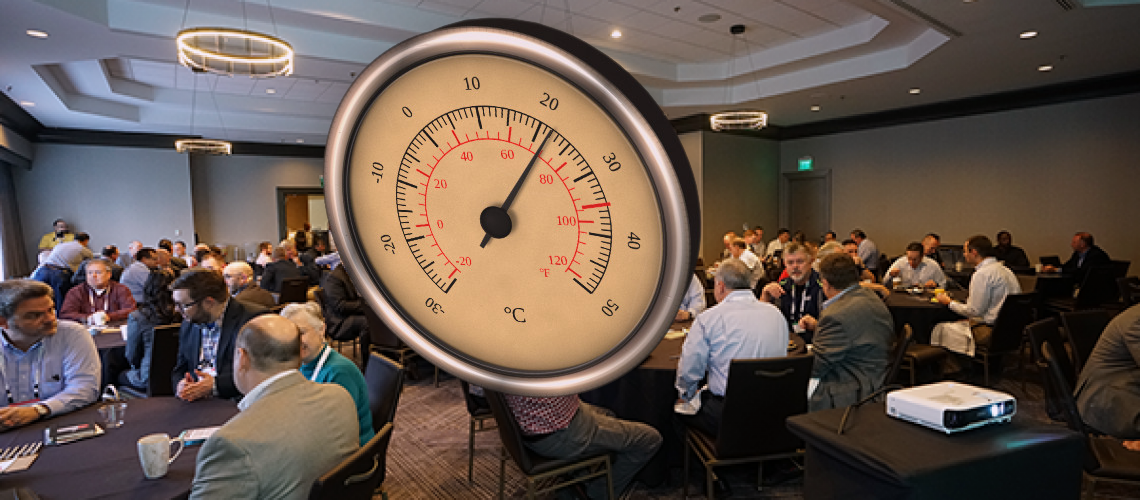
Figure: 22 °C
